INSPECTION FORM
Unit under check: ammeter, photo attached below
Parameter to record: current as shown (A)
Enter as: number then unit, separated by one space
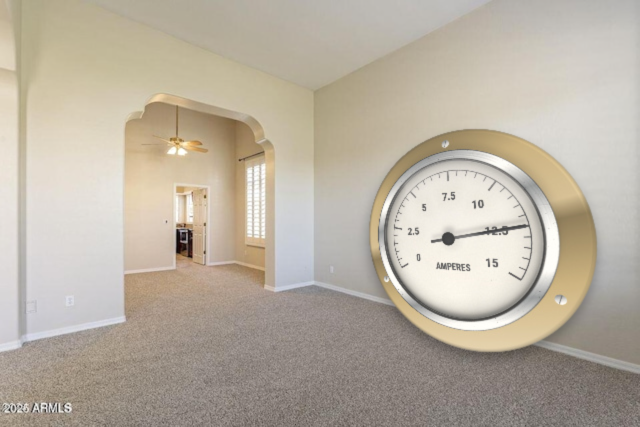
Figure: 12.5 A
